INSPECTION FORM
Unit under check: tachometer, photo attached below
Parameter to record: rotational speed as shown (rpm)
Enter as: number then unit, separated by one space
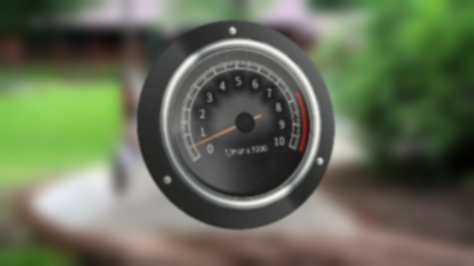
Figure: 500 rpm
